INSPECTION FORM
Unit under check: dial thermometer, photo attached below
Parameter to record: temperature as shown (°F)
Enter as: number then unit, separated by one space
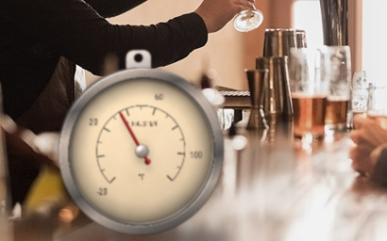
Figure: 35 °F
